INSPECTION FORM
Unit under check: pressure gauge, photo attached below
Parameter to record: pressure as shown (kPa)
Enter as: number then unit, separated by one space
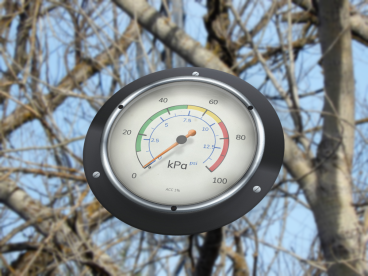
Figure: 0 kPa
